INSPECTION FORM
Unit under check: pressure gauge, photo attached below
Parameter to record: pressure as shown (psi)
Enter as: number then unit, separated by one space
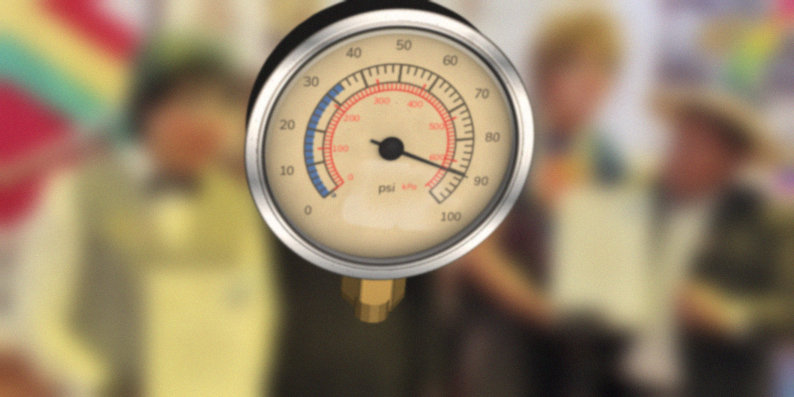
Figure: 90 psi
